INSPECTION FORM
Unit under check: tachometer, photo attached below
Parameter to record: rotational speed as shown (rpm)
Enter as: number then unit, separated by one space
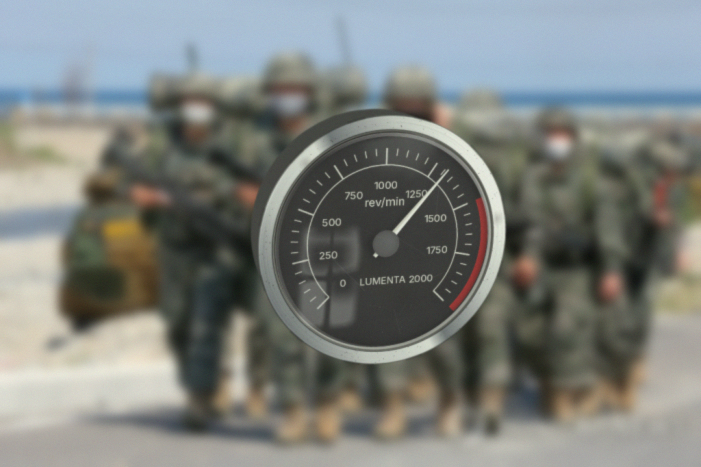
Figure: 1300 rpm
